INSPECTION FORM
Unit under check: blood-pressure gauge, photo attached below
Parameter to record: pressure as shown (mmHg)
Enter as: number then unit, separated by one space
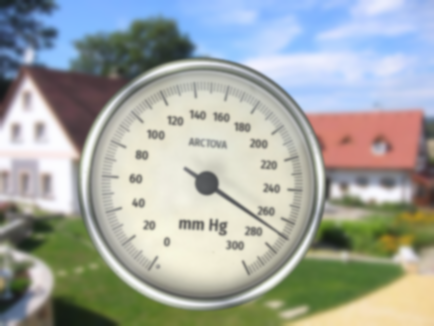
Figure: 270 mmHg
